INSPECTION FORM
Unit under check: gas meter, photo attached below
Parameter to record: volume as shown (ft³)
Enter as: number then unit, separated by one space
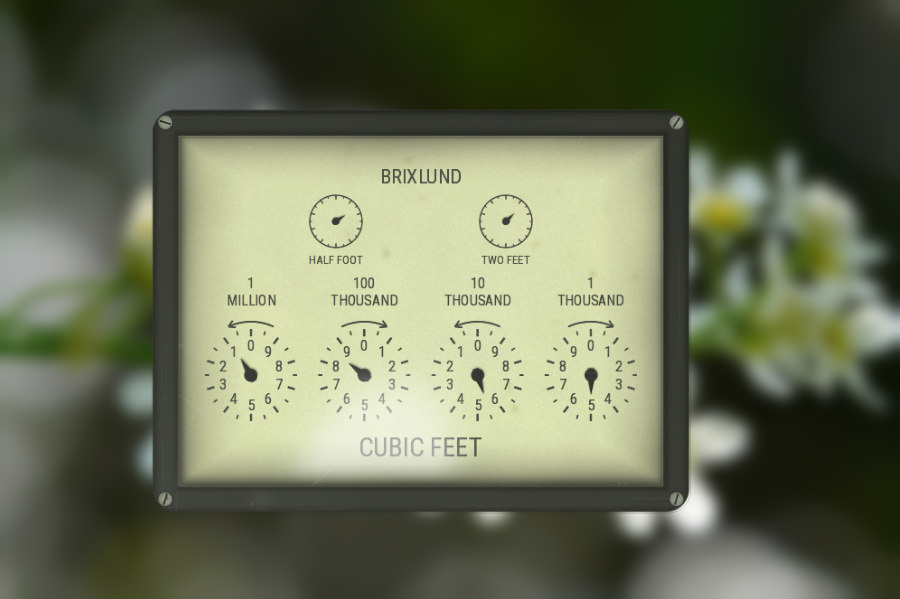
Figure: 85500 ft³
